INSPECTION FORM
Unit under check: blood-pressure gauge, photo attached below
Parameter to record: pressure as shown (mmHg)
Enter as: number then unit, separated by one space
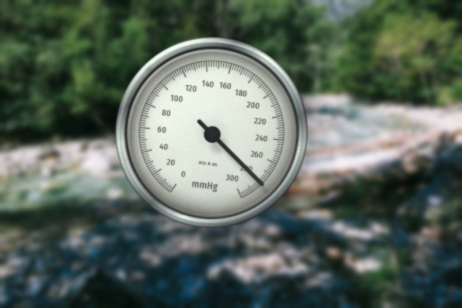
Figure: 280 mmHg
